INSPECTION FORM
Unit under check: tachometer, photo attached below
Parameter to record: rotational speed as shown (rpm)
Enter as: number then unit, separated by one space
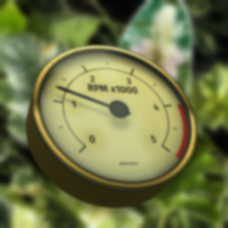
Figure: 1250 rpm
